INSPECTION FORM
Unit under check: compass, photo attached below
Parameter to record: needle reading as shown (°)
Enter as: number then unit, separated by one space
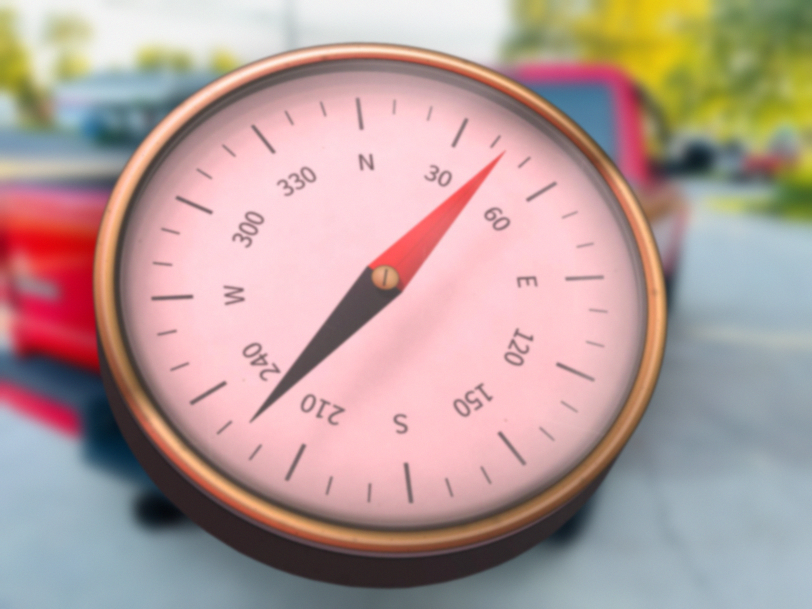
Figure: 45 °
